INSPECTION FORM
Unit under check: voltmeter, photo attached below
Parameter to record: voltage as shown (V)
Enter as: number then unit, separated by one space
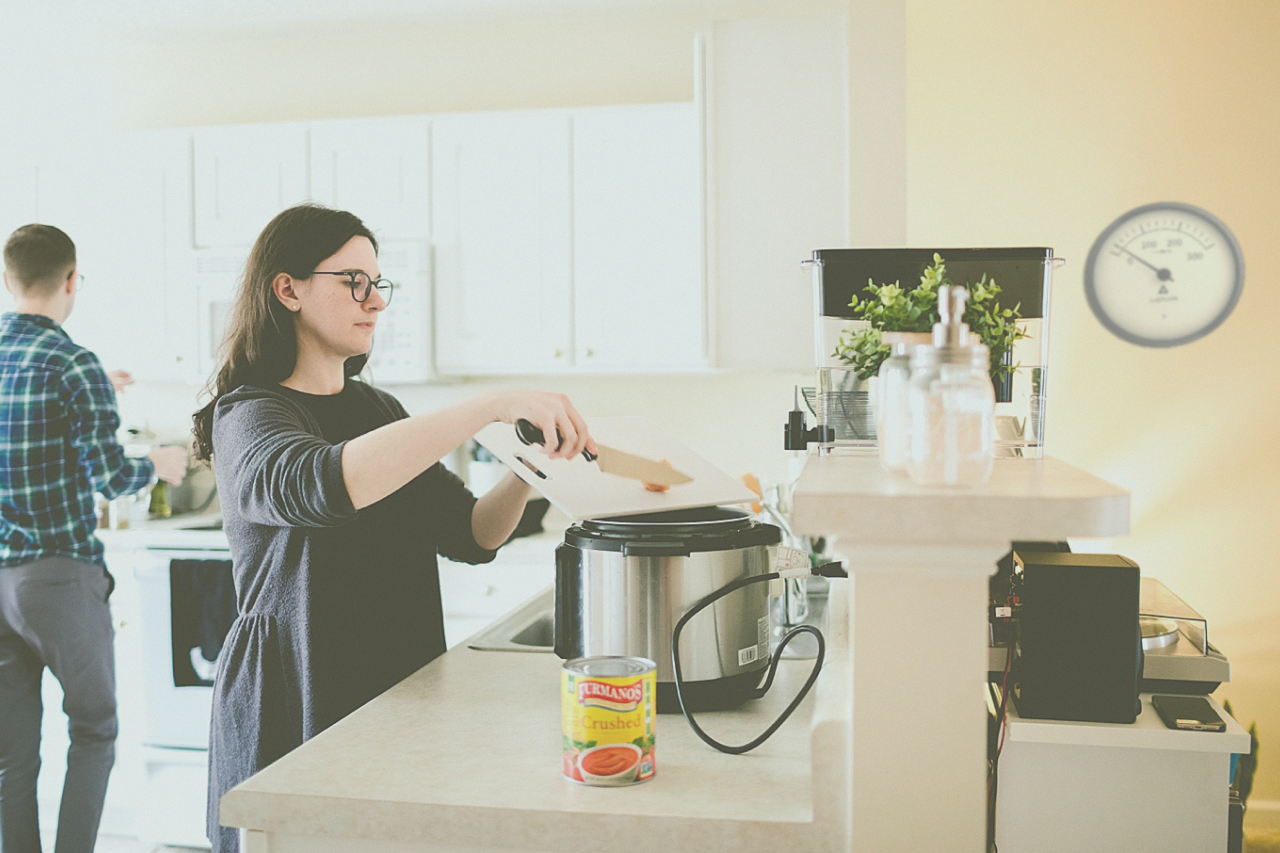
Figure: 20 V
